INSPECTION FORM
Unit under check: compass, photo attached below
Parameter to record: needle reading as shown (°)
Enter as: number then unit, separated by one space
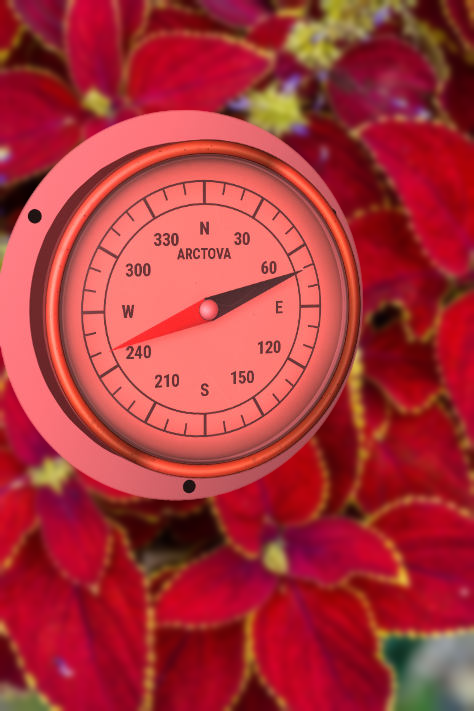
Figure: 250 °
